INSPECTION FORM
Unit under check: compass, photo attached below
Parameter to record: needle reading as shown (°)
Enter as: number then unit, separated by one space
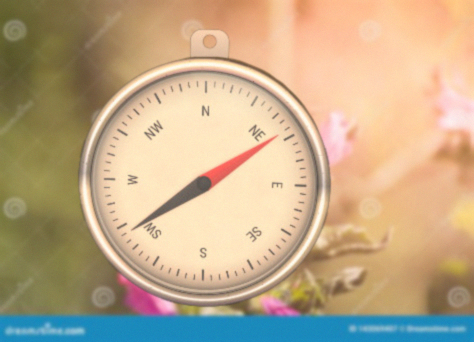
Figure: 55 °
